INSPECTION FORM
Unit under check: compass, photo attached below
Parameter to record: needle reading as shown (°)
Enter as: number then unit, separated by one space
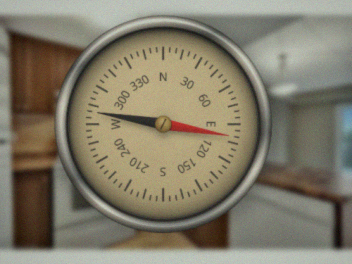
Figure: 100 °
